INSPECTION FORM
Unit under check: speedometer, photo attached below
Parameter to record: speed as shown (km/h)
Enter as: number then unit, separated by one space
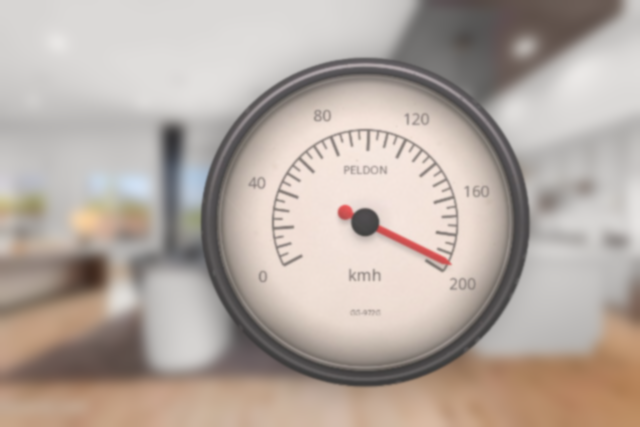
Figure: 195 km/h
